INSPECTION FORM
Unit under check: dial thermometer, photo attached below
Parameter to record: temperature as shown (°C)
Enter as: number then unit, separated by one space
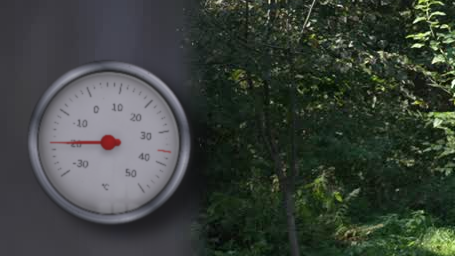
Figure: -20 °C
